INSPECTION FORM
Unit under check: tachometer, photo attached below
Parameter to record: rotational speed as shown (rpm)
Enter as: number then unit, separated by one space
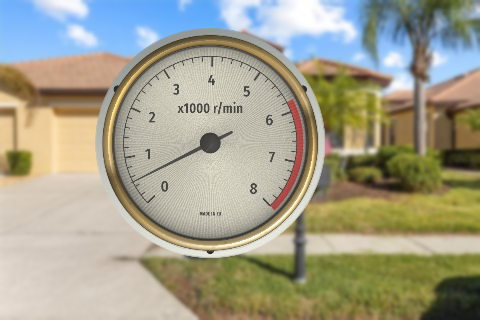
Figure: 500 rpm
